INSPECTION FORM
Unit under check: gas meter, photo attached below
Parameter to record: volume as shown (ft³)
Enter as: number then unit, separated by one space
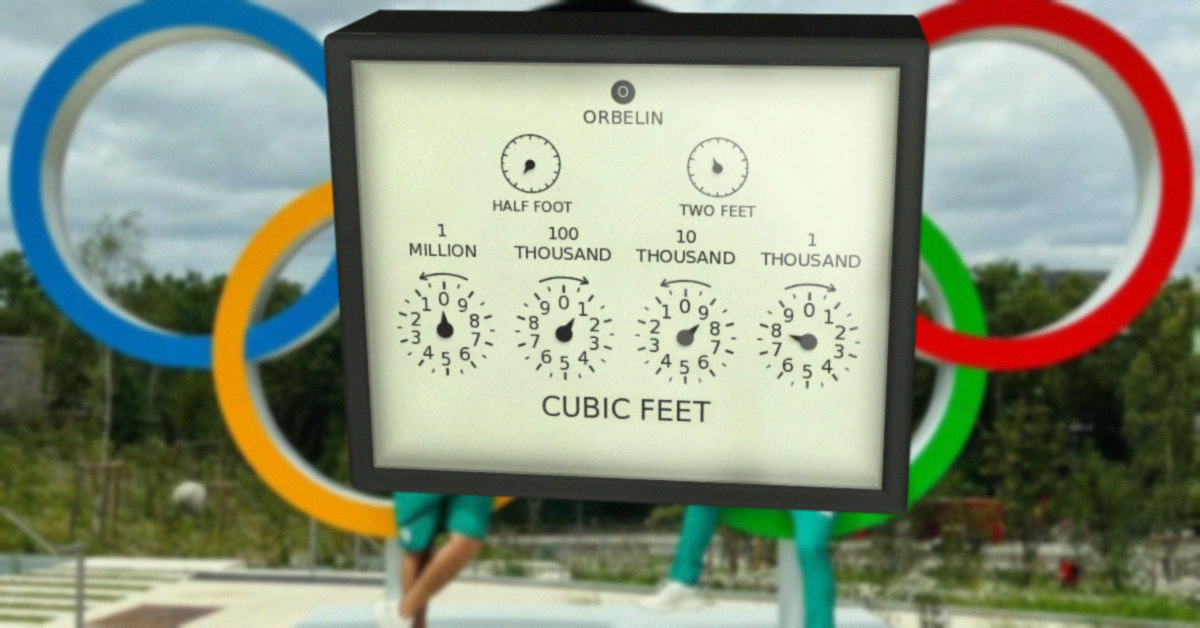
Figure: 8800 ft³
